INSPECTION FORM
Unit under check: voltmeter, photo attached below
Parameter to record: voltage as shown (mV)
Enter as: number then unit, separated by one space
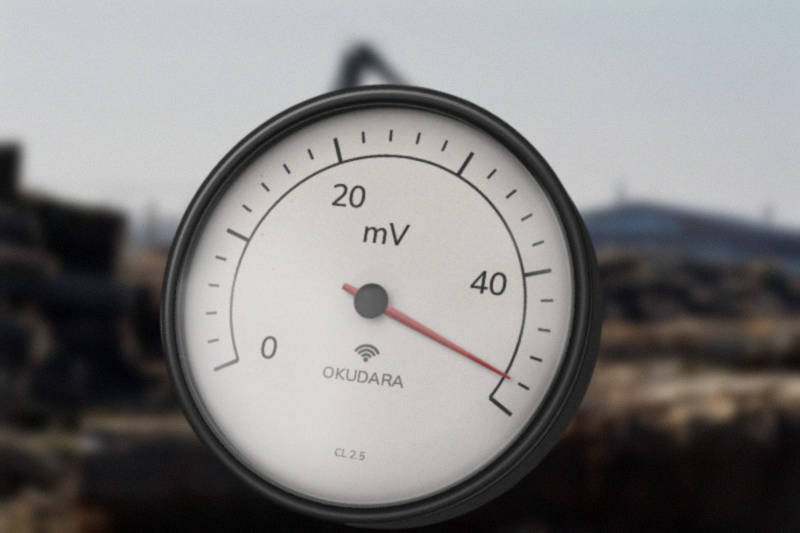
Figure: 48 mV
